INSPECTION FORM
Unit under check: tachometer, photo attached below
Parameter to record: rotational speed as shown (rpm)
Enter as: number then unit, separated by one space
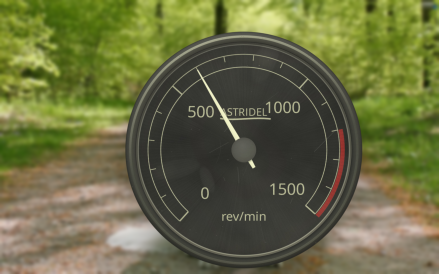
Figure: 600 rpm
